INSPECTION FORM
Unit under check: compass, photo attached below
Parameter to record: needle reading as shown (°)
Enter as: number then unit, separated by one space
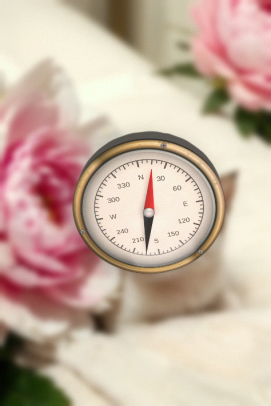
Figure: 15 °
